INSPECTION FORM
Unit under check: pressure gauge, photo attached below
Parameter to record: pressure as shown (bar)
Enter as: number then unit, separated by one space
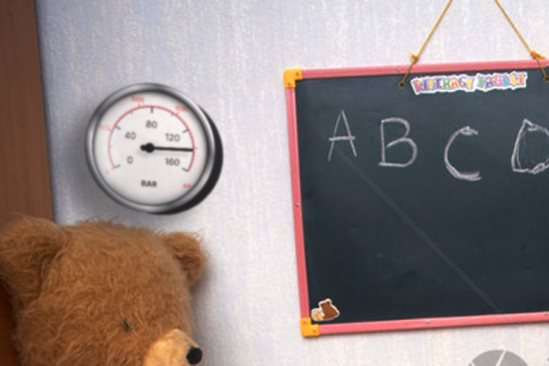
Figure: 140 bar
